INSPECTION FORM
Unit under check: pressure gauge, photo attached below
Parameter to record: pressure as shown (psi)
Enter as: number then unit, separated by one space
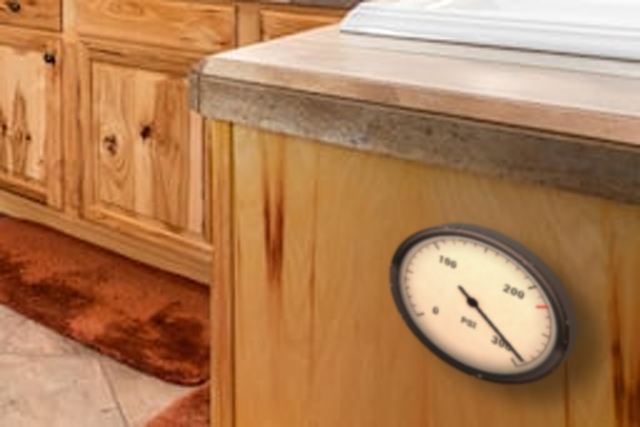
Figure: 290 psi
